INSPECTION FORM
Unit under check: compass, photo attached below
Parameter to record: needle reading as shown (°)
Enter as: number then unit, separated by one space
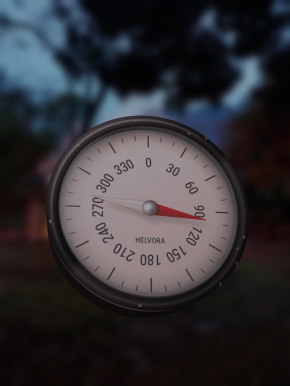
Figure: 100 °
